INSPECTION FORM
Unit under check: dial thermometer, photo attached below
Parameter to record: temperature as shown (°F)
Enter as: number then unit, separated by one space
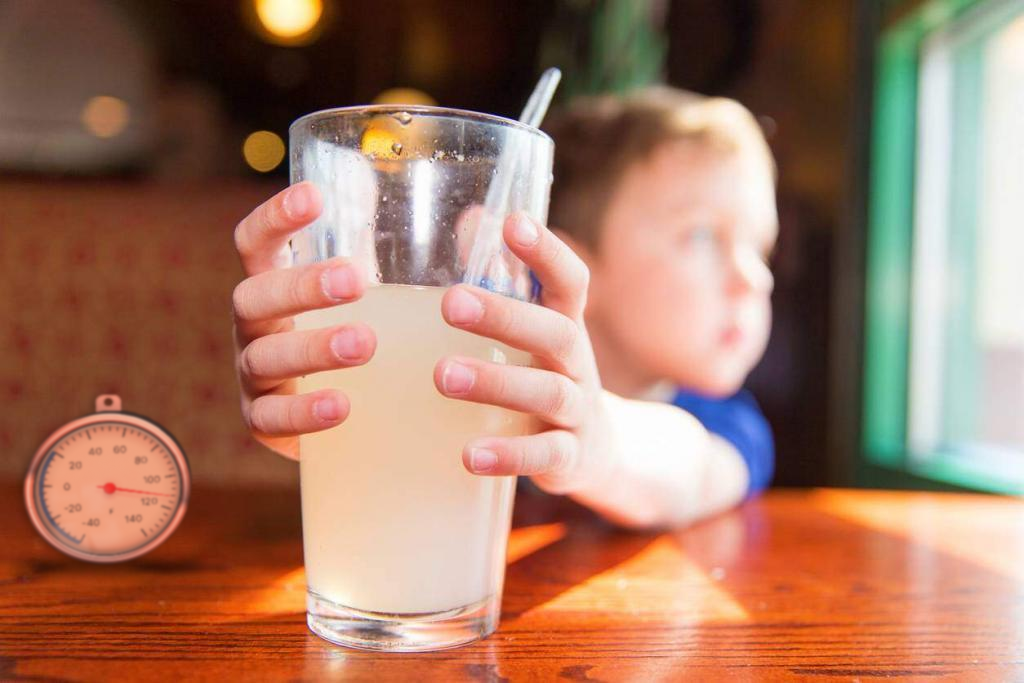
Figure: 112 °F
